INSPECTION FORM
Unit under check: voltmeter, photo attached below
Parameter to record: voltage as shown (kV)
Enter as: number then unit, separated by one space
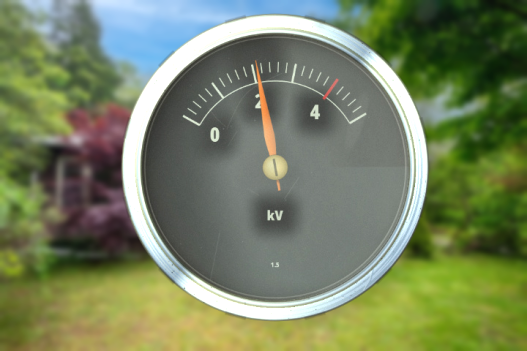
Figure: 2.1 kV
